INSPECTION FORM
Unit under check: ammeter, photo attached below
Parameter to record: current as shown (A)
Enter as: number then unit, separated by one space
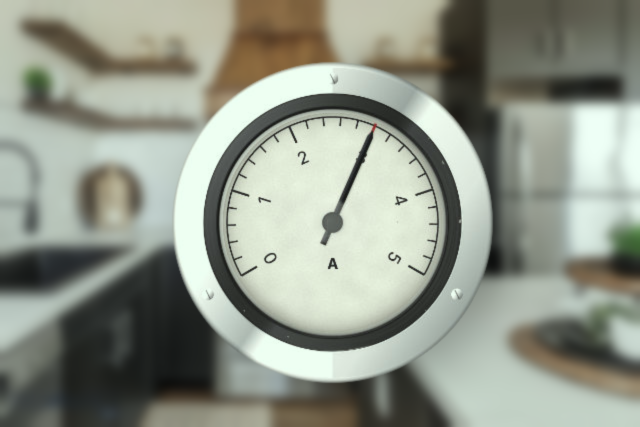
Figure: 3 A
